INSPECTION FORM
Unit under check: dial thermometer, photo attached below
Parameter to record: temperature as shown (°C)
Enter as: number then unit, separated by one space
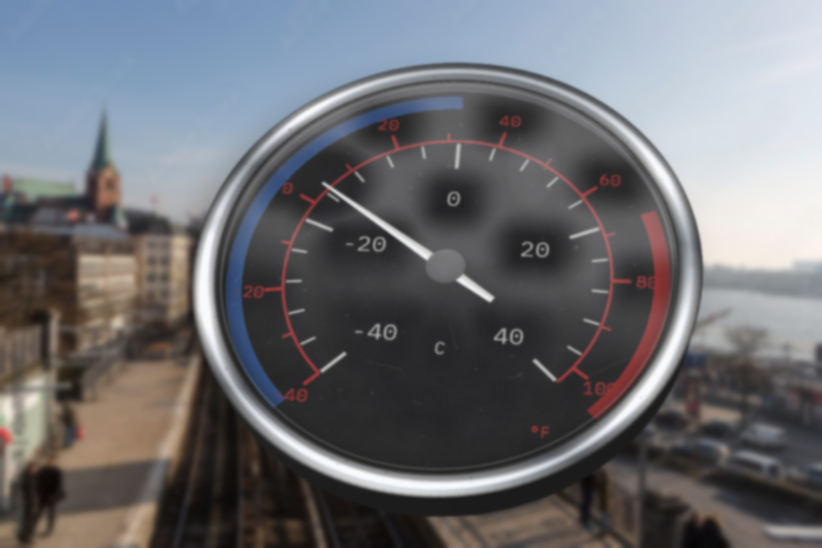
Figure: -16 °C
